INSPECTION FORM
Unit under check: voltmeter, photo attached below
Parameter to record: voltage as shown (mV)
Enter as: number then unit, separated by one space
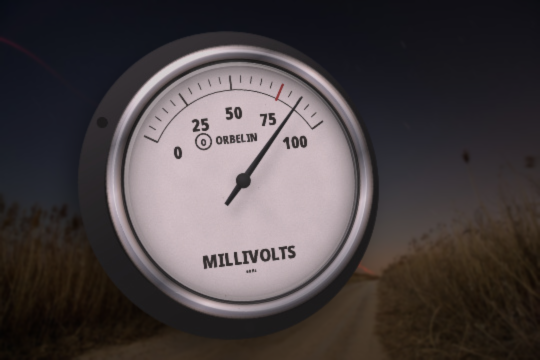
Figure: 85 mV
